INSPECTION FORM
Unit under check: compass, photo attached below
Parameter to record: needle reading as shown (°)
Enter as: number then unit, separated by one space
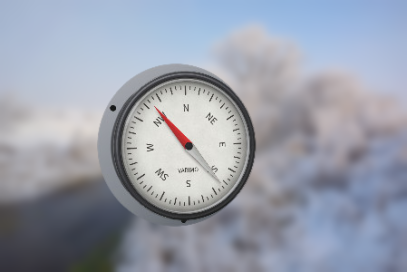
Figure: 320 °
